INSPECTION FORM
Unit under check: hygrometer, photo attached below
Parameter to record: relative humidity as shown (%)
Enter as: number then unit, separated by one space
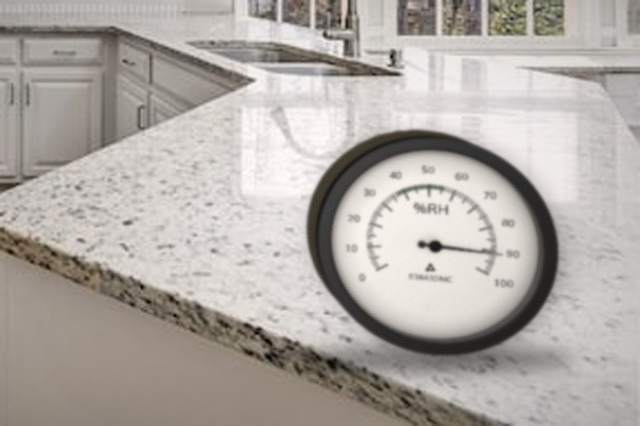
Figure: 90 %
